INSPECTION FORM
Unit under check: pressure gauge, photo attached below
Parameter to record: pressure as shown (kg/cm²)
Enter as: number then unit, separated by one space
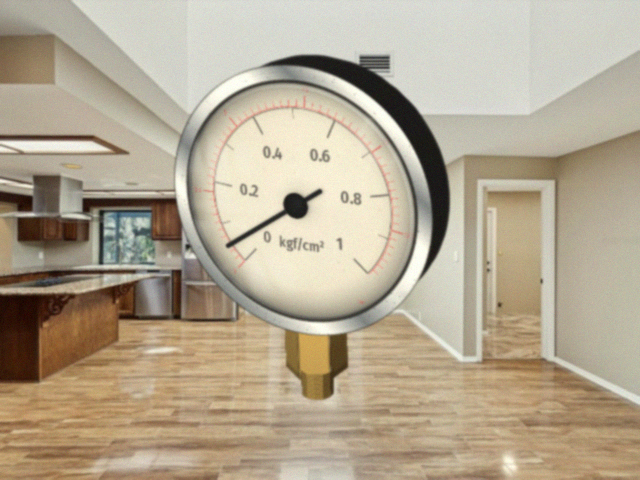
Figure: 0.05 kg/cm²
